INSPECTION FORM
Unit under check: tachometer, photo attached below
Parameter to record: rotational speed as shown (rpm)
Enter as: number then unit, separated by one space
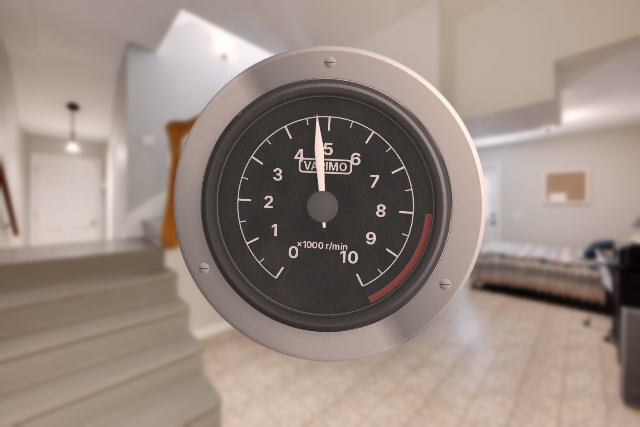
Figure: 4750 rpm
